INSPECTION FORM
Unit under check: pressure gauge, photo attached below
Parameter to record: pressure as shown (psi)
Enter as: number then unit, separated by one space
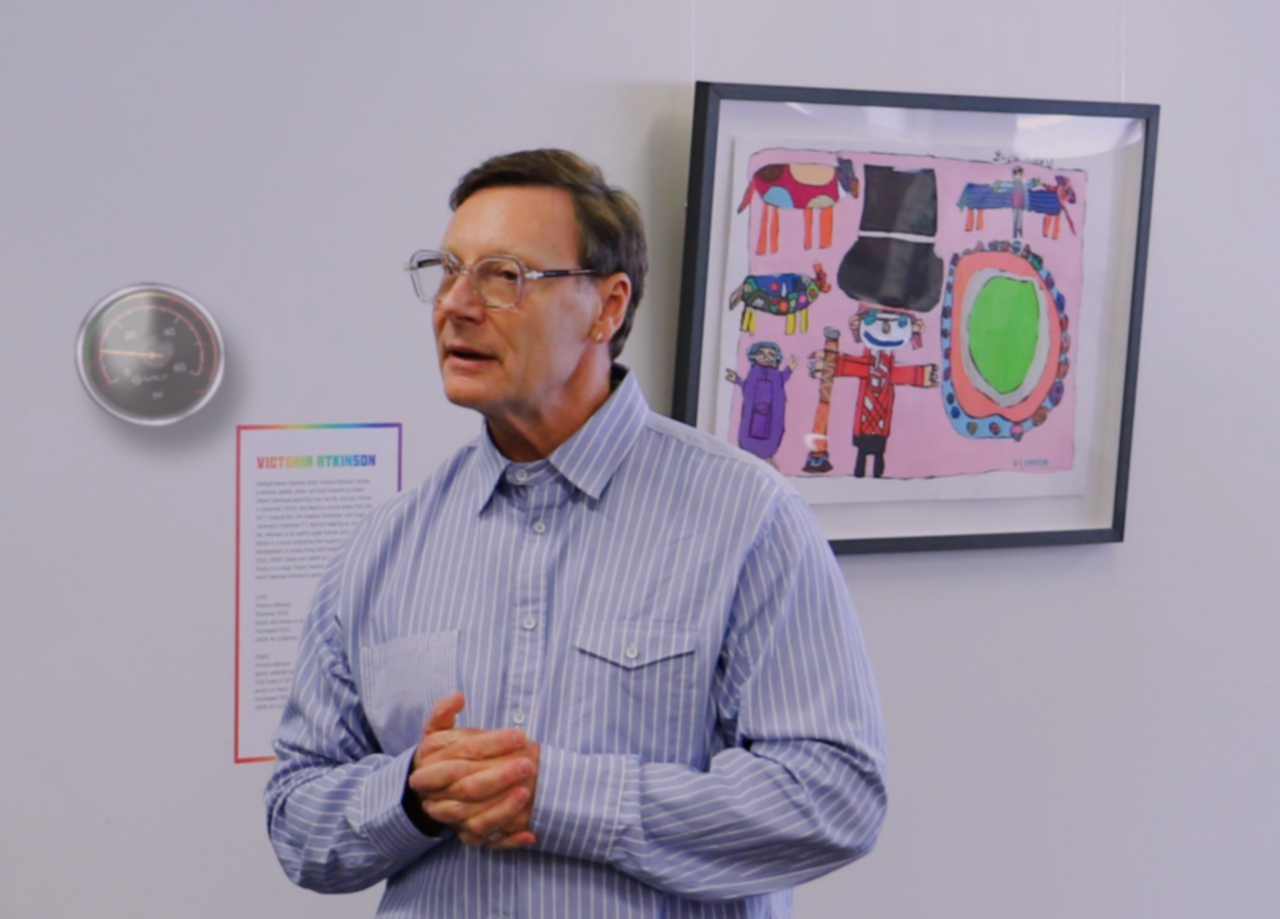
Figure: 10 psi
